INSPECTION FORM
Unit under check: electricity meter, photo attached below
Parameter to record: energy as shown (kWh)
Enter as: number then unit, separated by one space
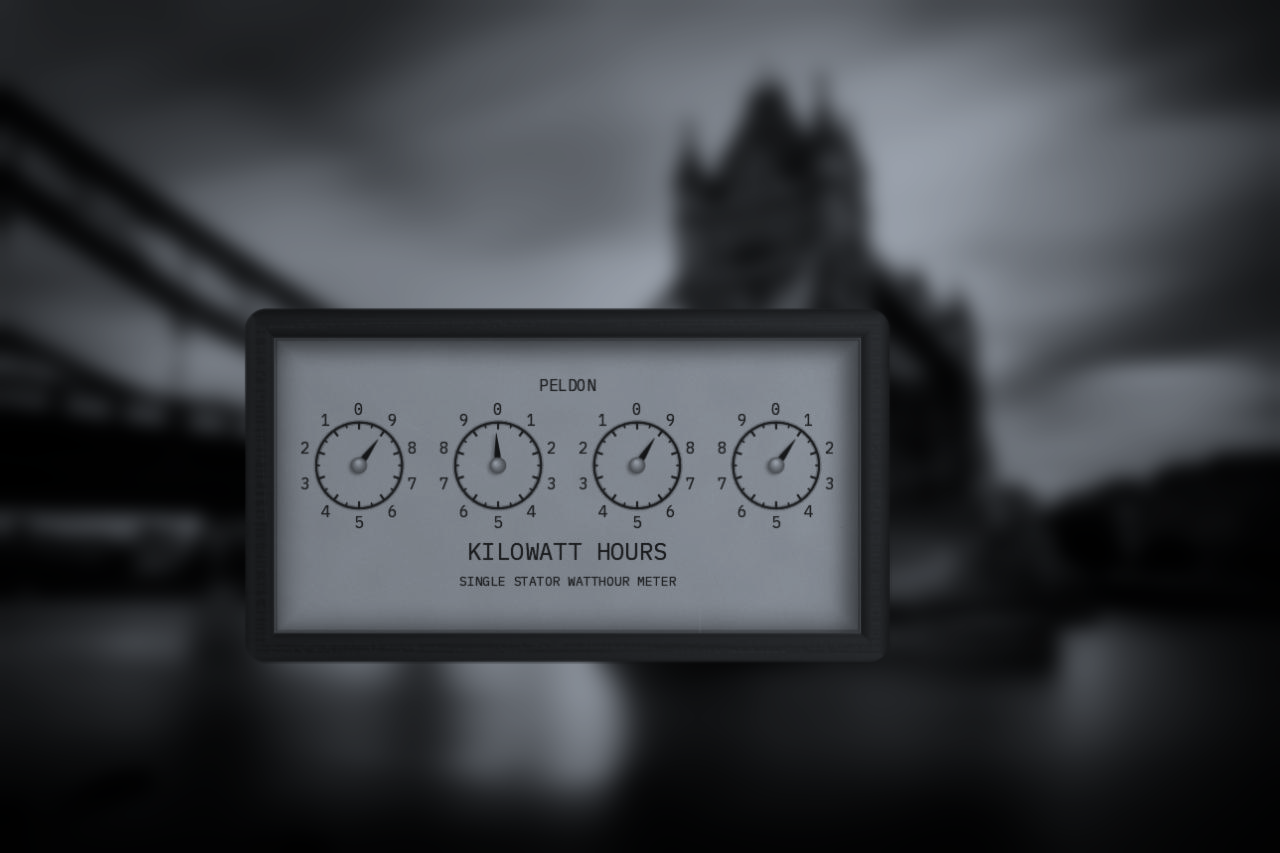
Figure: 8991 kWh
